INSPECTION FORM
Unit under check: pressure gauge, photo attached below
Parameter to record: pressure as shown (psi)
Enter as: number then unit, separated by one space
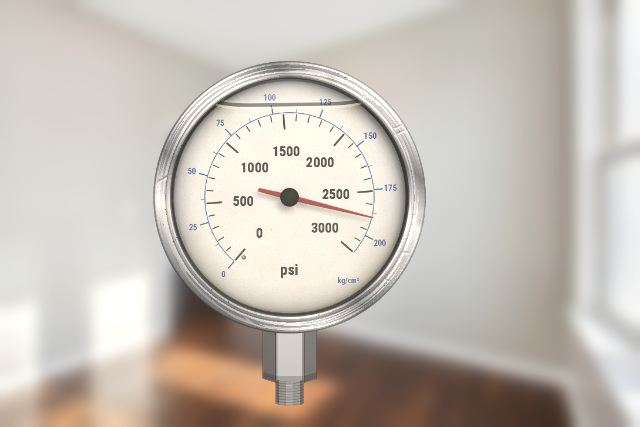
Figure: 2700 psi
